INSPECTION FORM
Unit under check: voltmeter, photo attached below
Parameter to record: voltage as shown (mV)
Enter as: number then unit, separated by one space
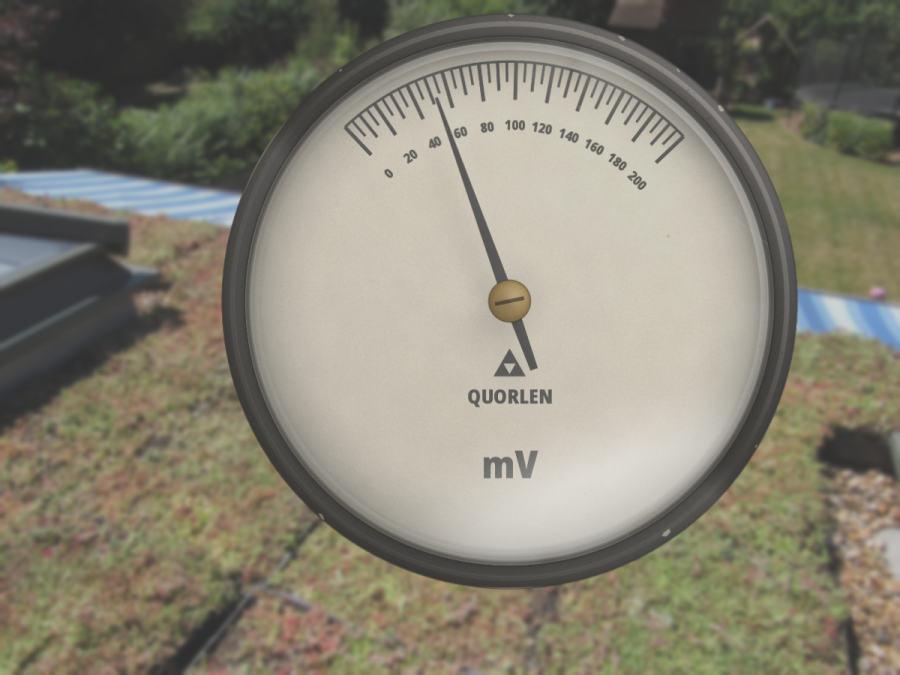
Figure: 52.5 mV
